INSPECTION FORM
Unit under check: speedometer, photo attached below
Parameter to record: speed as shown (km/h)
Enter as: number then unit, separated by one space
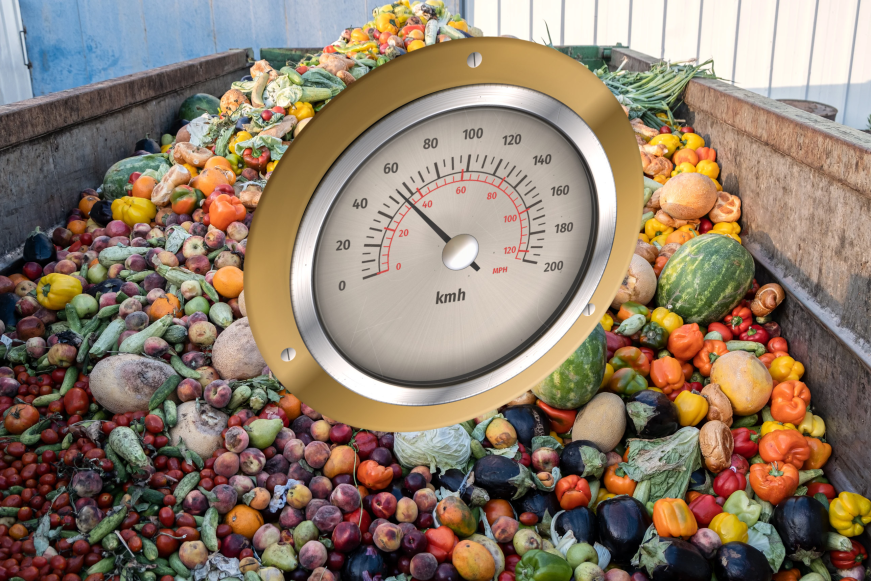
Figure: 55 km/h
